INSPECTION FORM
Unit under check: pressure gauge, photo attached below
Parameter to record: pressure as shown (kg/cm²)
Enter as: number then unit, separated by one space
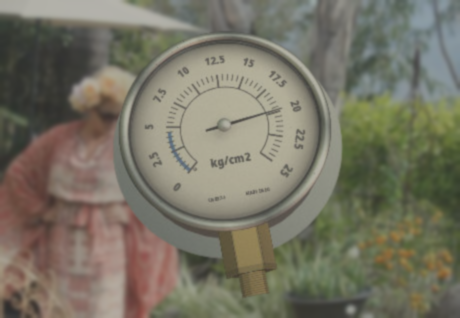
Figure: 20 kg/cm²
